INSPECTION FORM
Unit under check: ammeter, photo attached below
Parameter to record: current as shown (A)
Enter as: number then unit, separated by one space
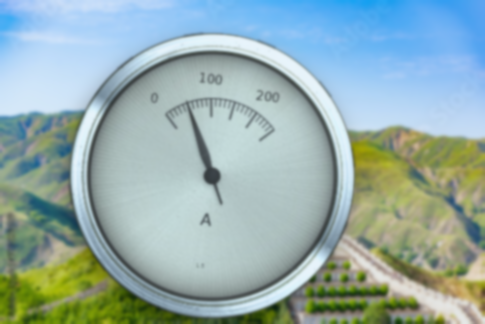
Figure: 50 A
